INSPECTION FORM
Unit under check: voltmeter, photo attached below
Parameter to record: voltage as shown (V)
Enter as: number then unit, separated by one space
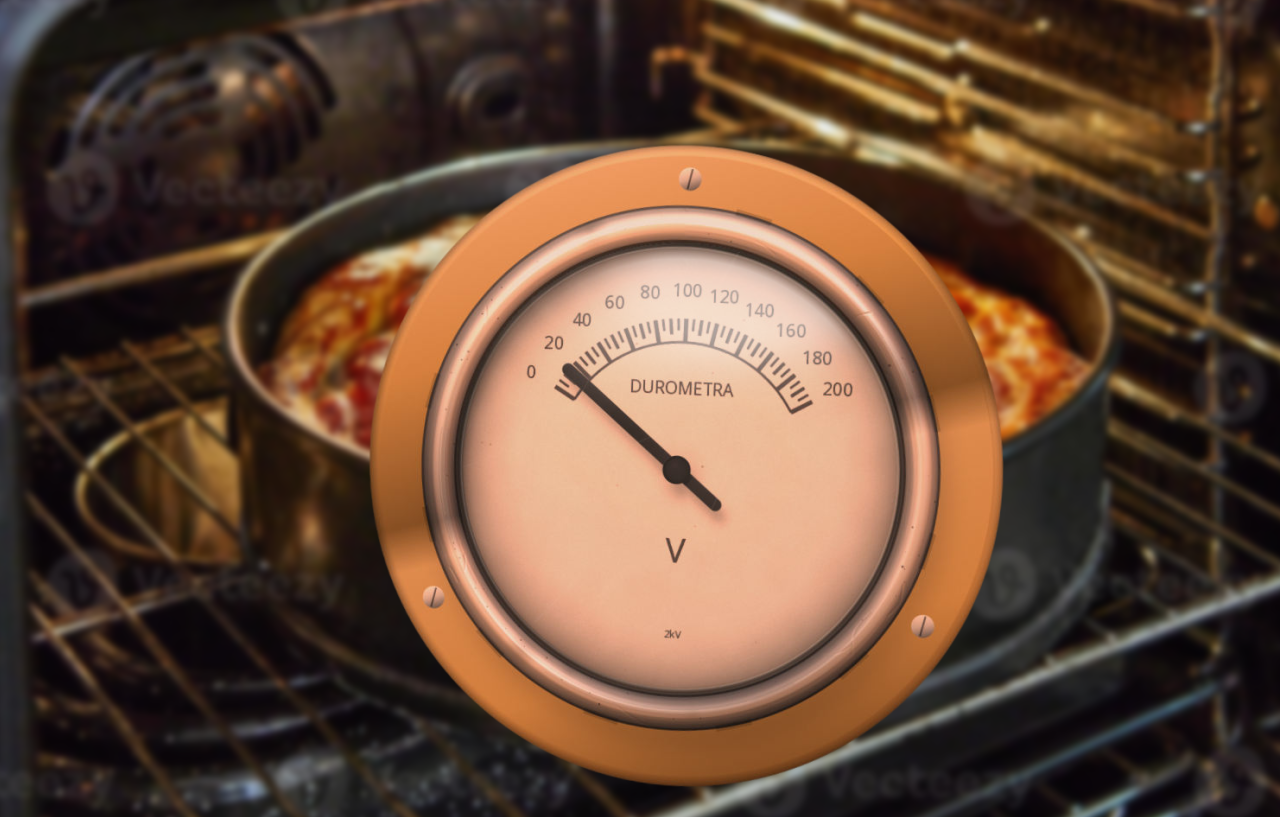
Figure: 15 V
